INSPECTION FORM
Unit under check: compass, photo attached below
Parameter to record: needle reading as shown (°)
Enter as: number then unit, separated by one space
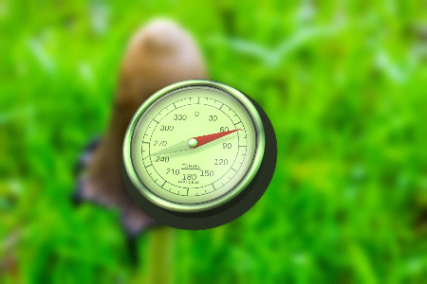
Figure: 70 °
